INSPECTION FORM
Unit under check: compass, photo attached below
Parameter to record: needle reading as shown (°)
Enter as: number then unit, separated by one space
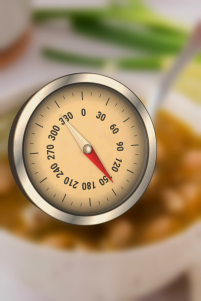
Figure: 145 °
